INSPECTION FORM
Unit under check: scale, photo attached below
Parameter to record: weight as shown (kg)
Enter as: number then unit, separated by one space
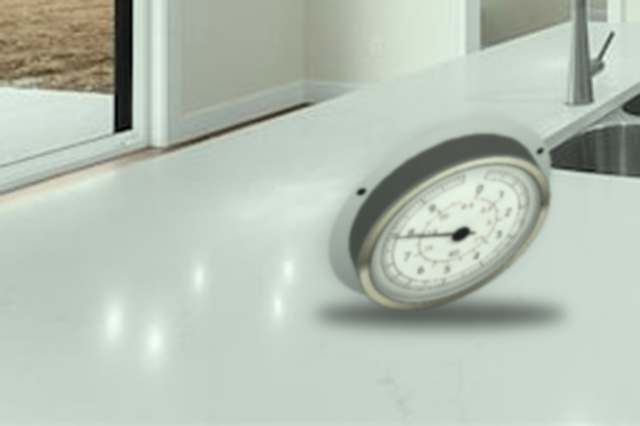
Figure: 8 kg
